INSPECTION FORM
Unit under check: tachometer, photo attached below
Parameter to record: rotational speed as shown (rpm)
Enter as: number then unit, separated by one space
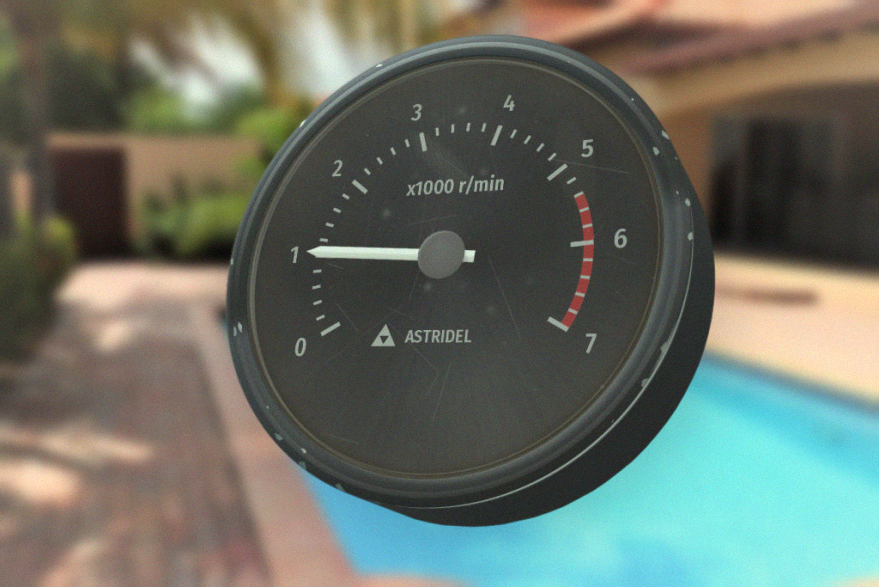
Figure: 1000 rpm
